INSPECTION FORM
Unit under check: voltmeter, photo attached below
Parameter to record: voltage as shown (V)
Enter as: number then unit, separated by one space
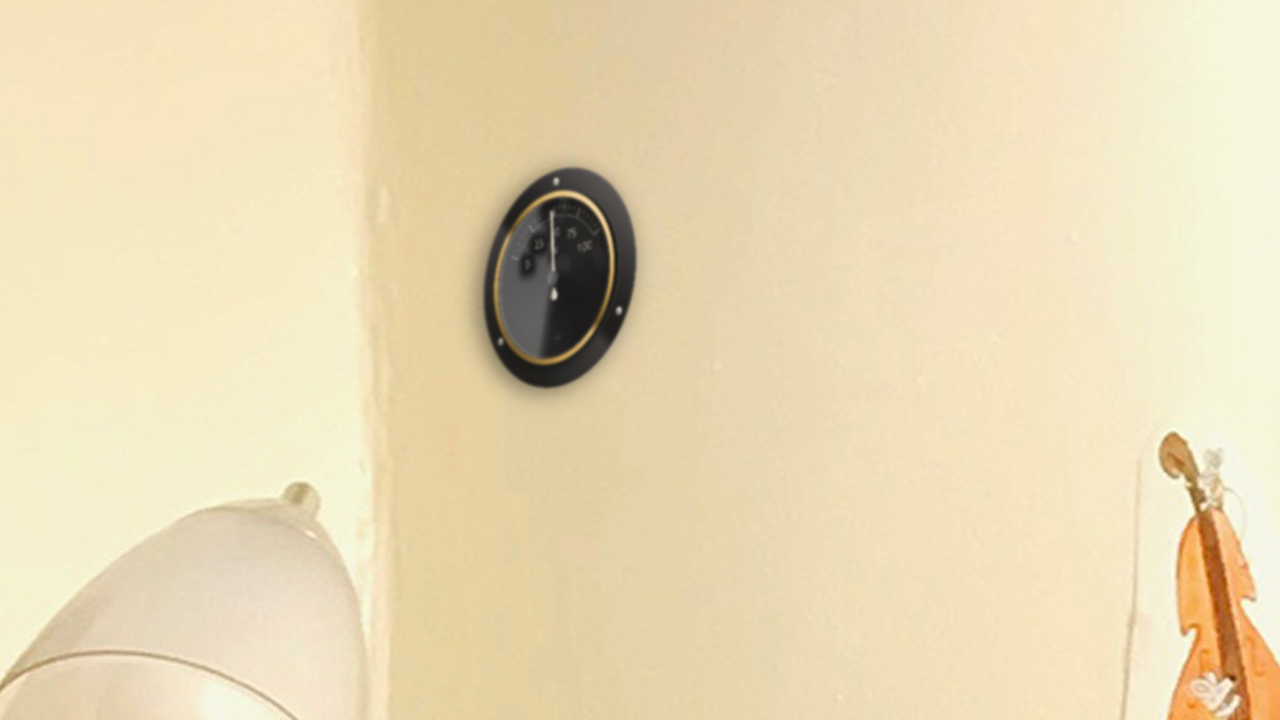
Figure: 50 V
